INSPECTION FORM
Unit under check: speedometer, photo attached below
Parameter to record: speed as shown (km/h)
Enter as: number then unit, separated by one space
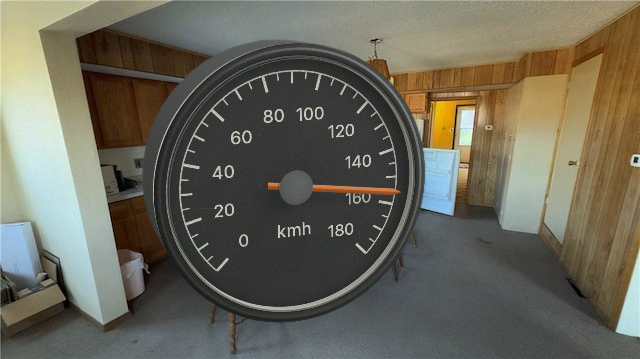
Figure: 155 km/h
